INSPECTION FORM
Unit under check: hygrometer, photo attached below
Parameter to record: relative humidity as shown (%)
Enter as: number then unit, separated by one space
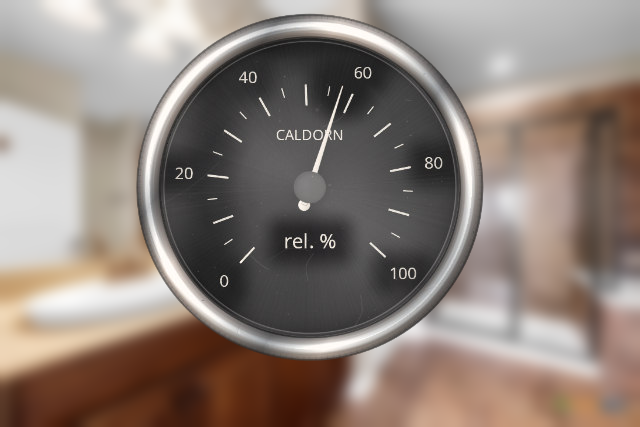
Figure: 57.5 %
